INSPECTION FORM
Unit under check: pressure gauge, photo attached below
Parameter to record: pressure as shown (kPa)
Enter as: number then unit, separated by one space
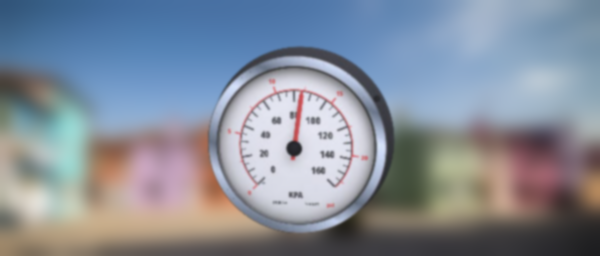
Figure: 85 kPa
